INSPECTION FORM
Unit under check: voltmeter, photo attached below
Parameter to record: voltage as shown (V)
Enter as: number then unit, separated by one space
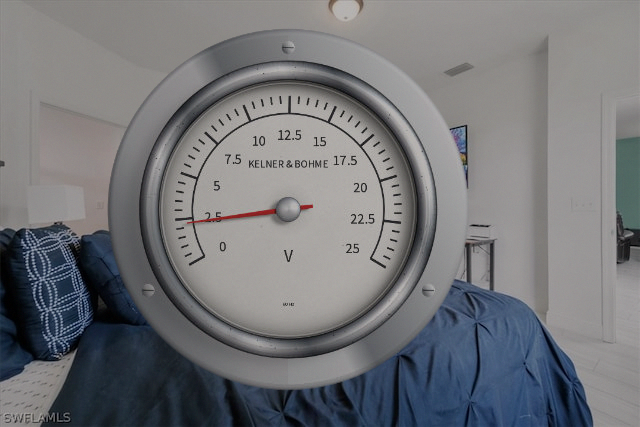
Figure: 2.25 V
